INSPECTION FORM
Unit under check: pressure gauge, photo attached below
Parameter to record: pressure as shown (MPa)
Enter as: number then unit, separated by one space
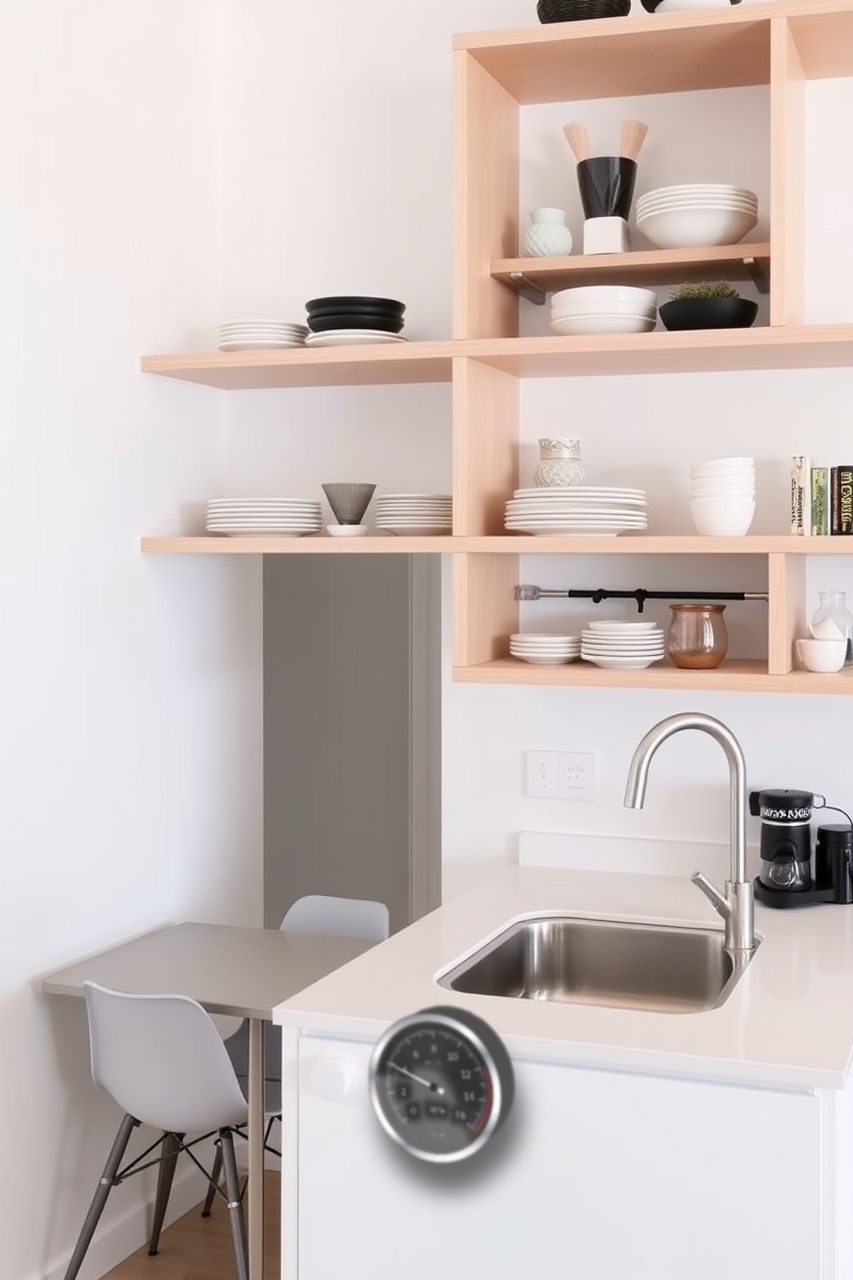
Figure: 4 MPa
